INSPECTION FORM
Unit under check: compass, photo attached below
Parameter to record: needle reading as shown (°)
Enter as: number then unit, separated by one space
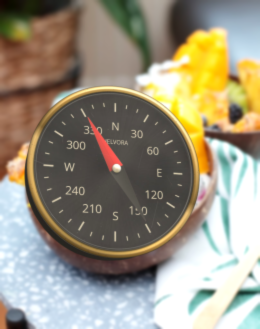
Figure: 330 °
